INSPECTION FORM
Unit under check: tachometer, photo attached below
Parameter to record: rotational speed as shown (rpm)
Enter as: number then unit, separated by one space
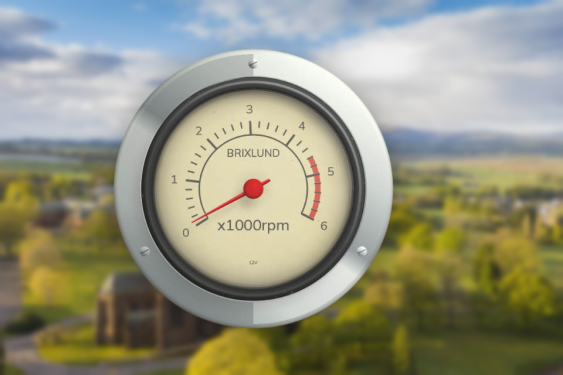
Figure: 100 rpm
